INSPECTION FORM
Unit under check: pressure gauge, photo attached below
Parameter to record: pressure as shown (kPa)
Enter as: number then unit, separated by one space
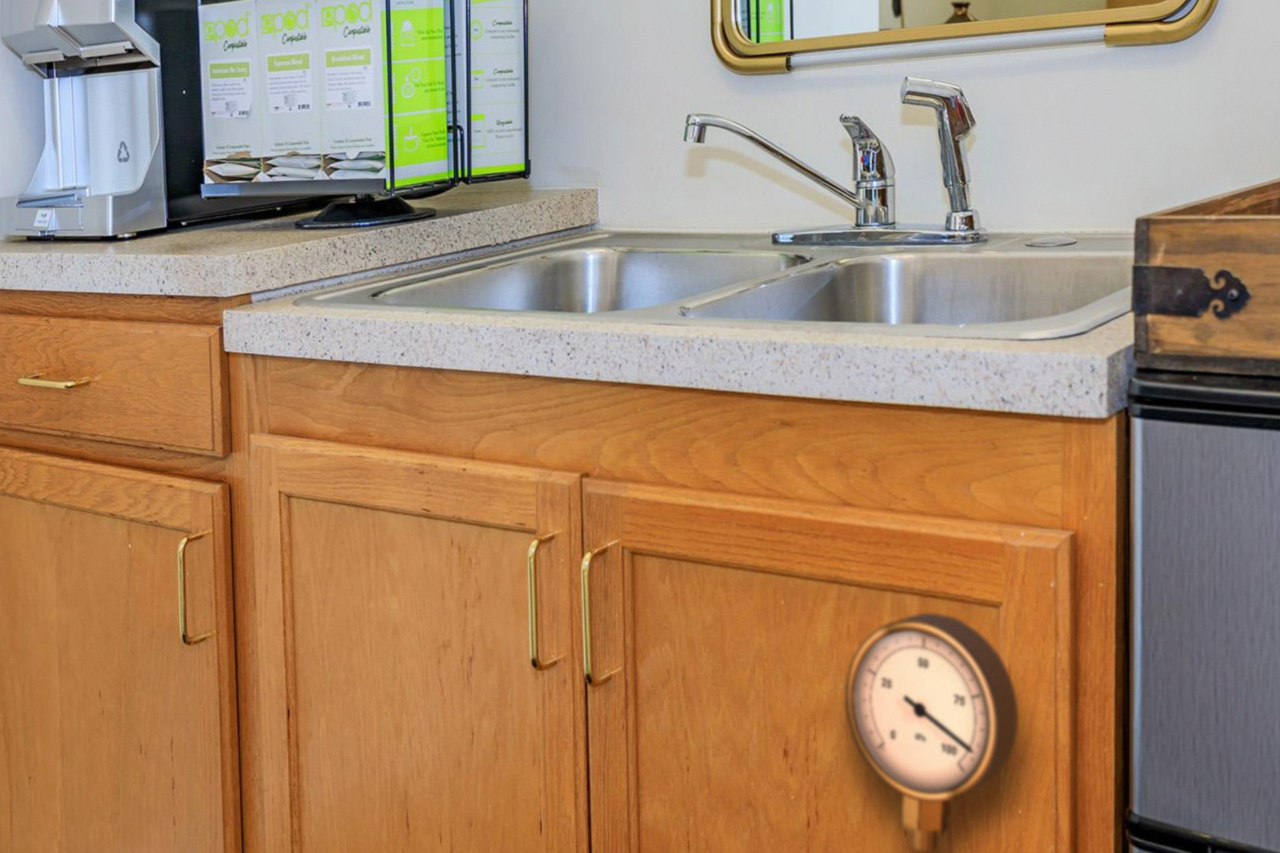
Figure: 92.5 kPa
